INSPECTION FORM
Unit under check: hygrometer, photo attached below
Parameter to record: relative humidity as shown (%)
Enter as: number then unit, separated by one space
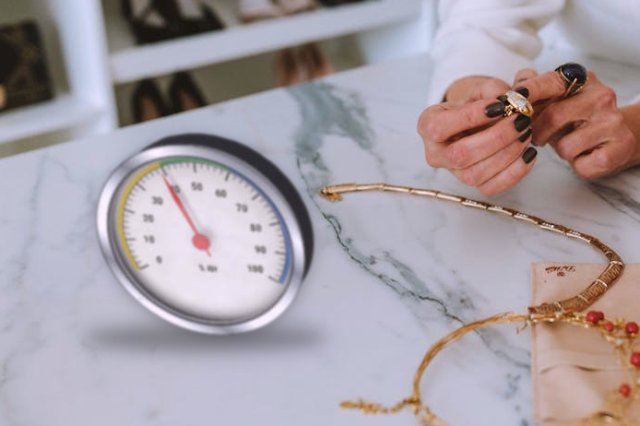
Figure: 40 %
